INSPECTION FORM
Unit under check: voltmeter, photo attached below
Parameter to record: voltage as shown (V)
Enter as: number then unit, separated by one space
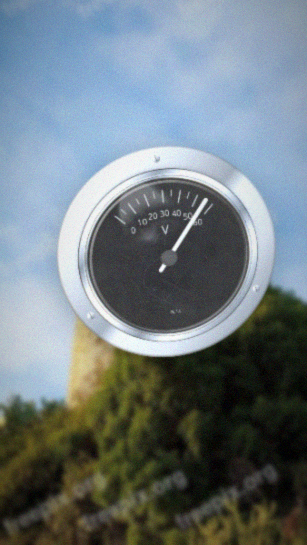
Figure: 55 V
